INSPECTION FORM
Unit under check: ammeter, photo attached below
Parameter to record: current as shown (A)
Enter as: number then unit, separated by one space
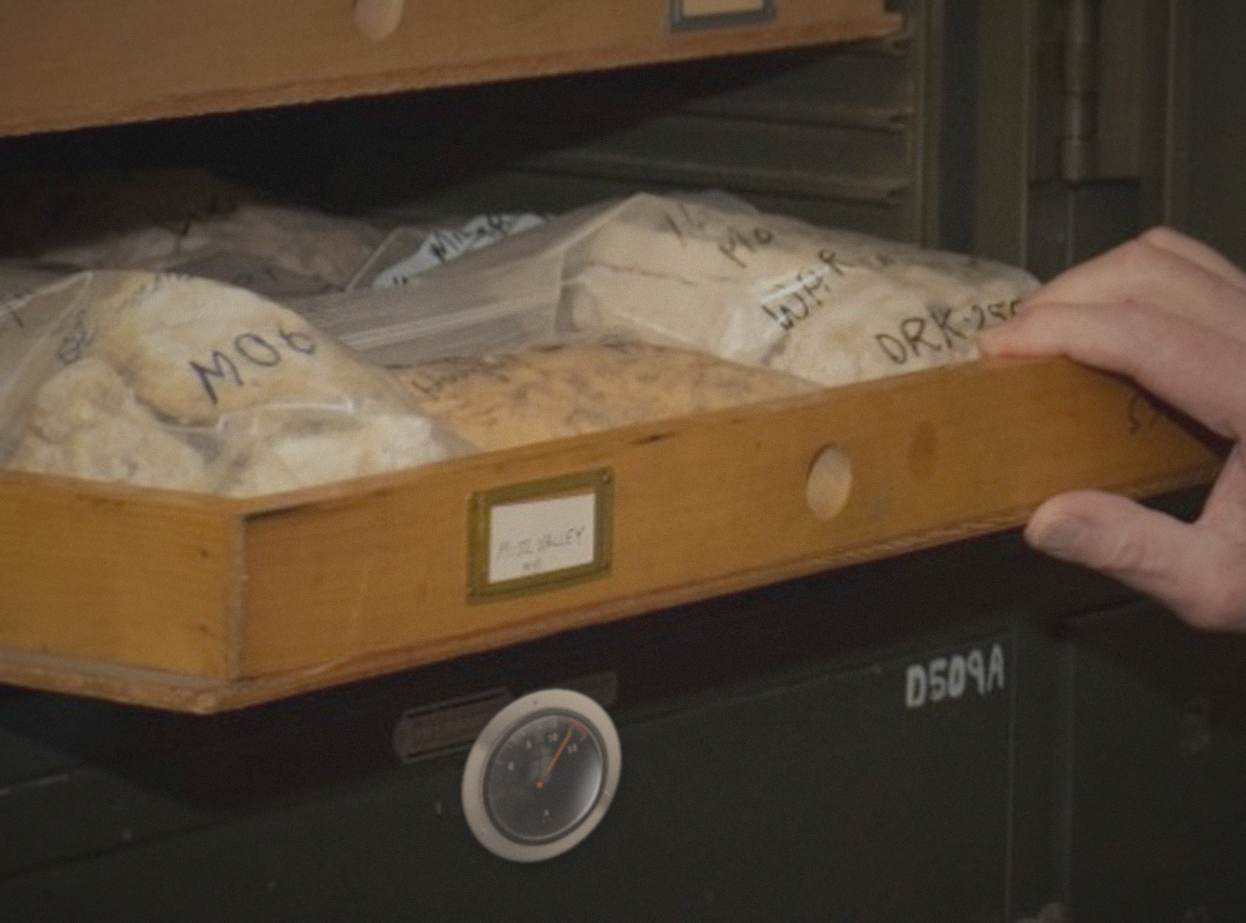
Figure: 12.5 A
